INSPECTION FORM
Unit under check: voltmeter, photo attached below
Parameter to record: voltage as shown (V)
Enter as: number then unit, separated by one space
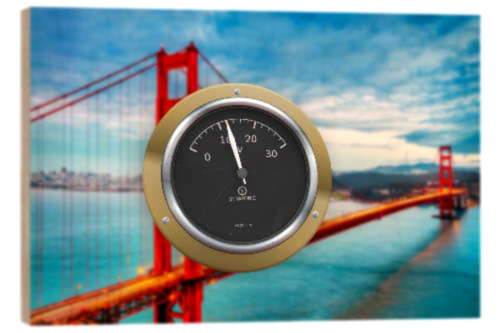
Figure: 12 V
